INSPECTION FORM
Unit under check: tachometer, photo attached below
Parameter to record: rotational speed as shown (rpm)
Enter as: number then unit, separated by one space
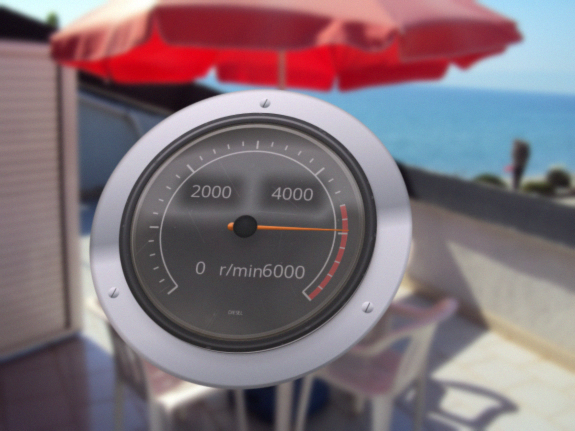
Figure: 5000 rpm
